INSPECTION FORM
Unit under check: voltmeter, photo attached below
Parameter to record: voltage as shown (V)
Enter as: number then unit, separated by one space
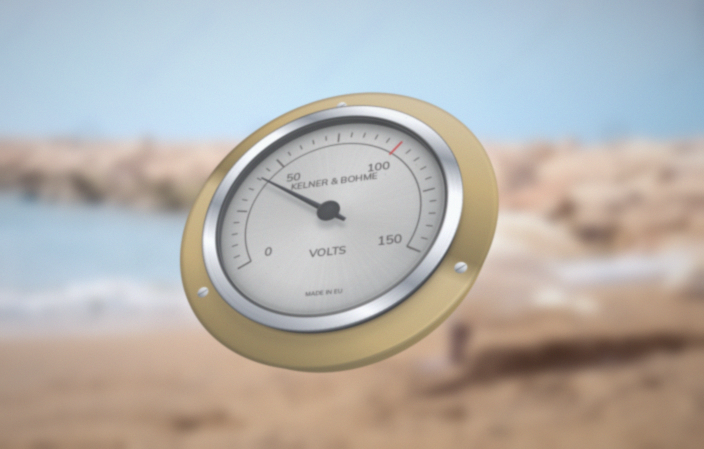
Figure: 40 V
